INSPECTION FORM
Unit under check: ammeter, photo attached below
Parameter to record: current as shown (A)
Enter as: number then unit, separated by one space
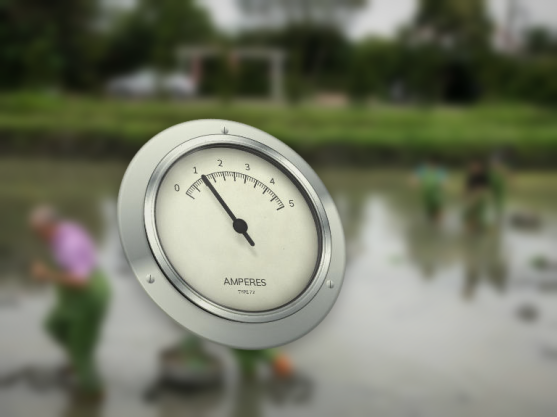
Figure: 1 A
